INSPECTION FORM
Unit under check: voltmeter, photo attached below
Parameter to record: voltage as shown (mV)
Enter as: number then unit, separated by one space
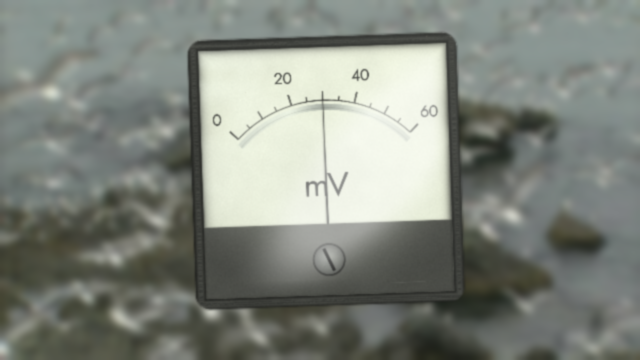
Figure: 30 mV
